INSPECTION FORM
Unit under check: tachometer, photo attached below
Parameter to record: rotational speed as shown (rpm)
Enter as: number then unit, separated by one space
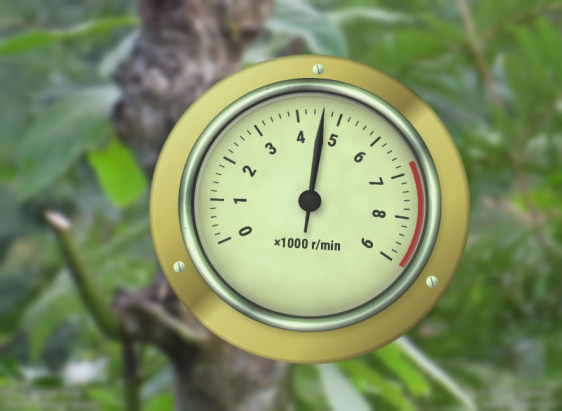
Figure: 4600 rpm
